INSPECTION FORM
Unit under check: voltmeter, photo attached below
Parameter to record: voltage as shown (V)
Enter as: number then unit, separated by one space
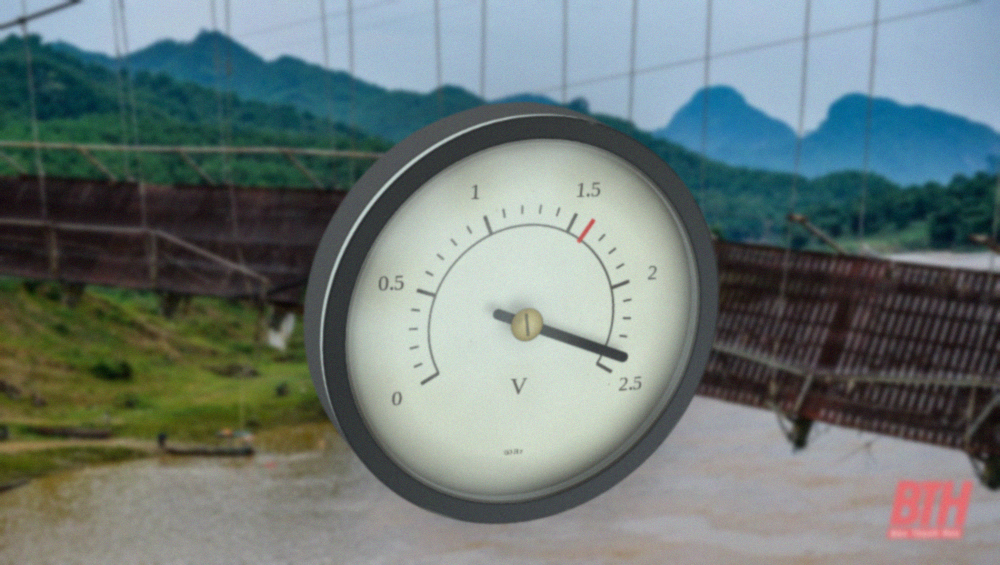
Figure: 2.4 V
